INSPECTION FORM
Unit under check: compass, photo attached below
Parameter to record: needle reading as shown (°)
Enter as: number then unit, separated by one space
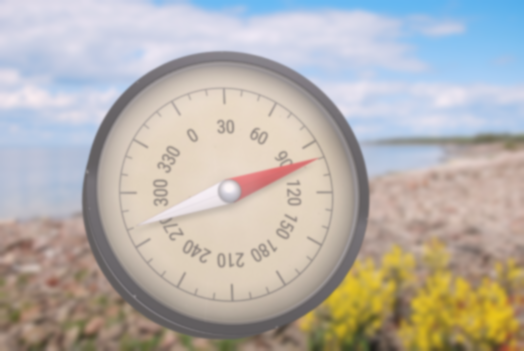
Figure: 100 °
